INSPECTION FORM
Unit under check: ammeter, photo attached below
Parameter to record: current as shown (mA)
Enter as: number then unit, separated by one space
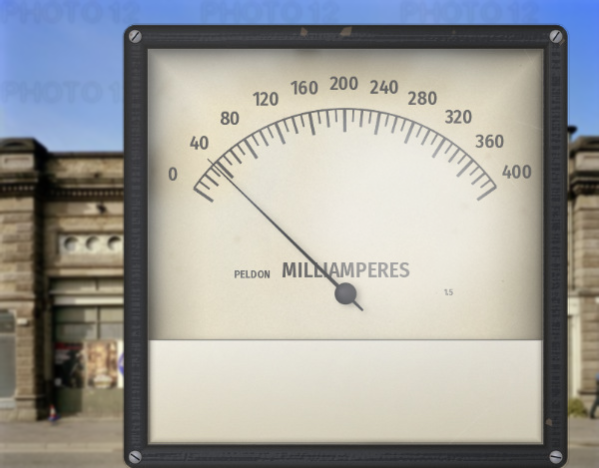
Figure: 35 mA
